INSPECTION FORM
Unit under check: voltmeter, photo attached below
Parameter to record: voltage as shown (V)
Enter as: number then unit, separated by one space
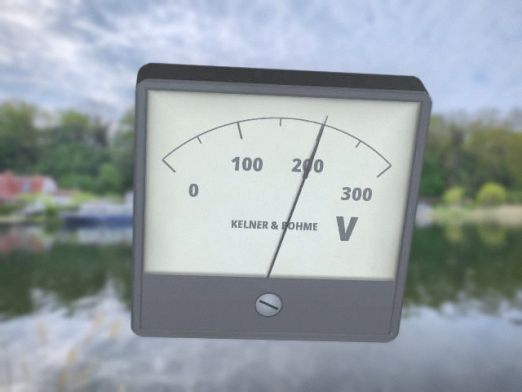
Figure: 200 V
